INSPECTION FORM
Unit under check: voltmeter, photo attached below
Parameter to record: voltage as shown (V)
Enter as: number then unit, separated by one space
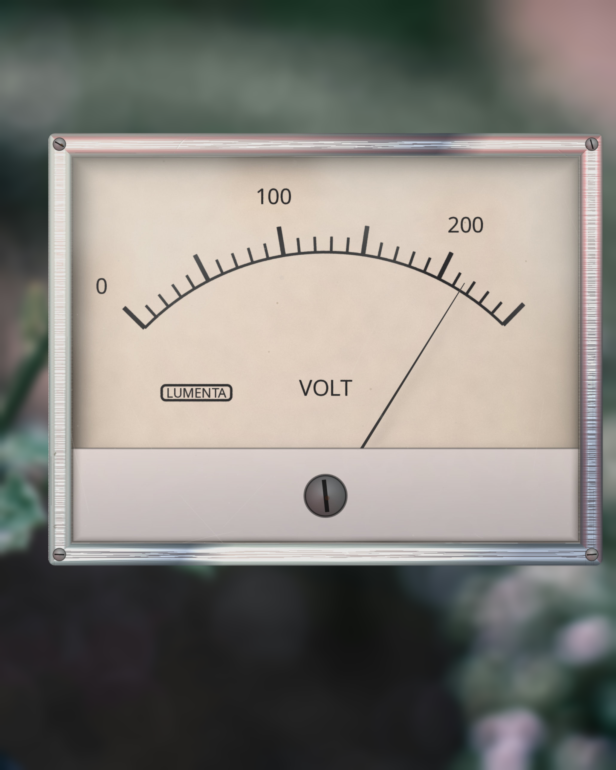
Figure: 215 V
